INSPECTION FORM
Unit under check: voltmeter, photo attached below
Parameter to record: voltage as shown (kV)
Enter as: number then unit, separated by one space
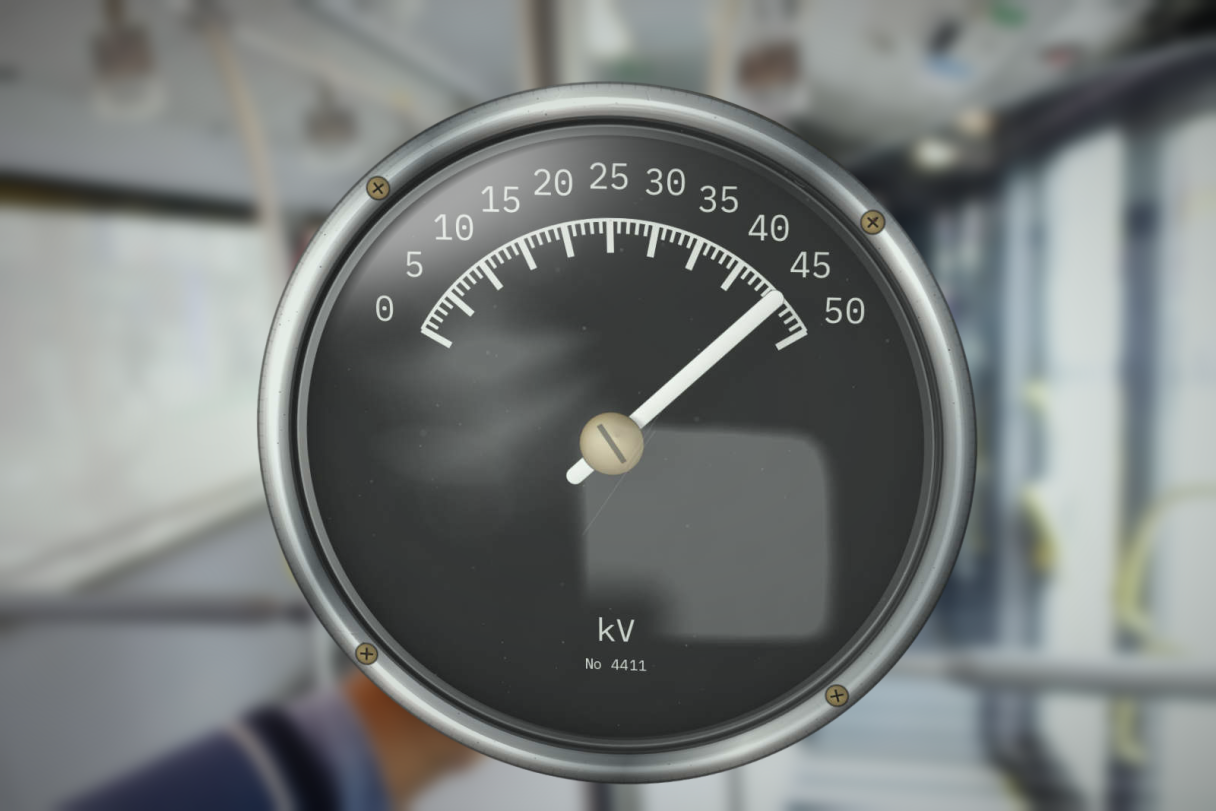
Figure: 45 kV
